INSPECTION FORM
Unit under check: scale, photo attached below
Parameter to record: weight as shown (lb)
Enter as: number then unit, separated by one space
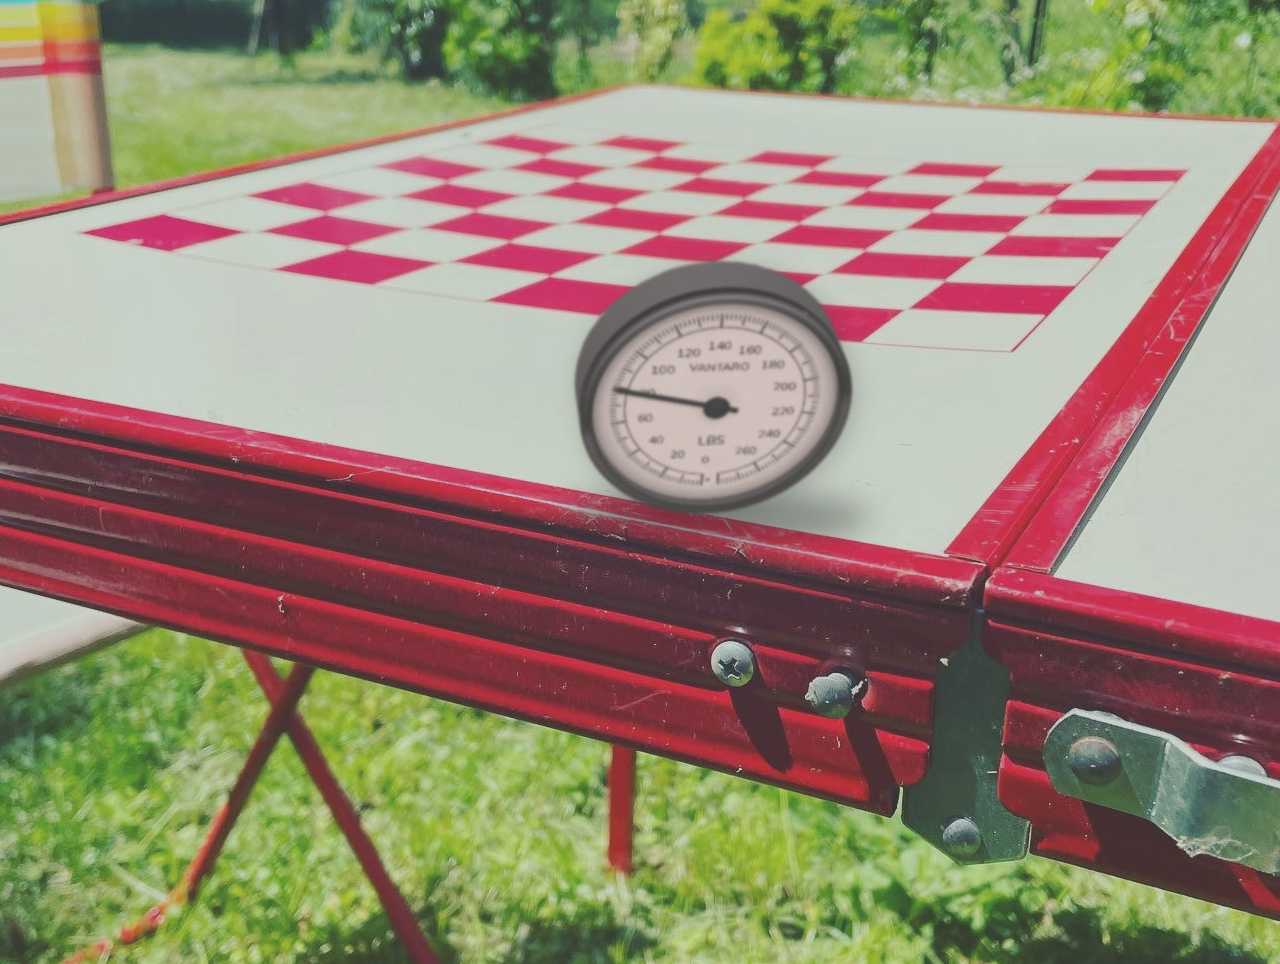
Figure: 80 lb
